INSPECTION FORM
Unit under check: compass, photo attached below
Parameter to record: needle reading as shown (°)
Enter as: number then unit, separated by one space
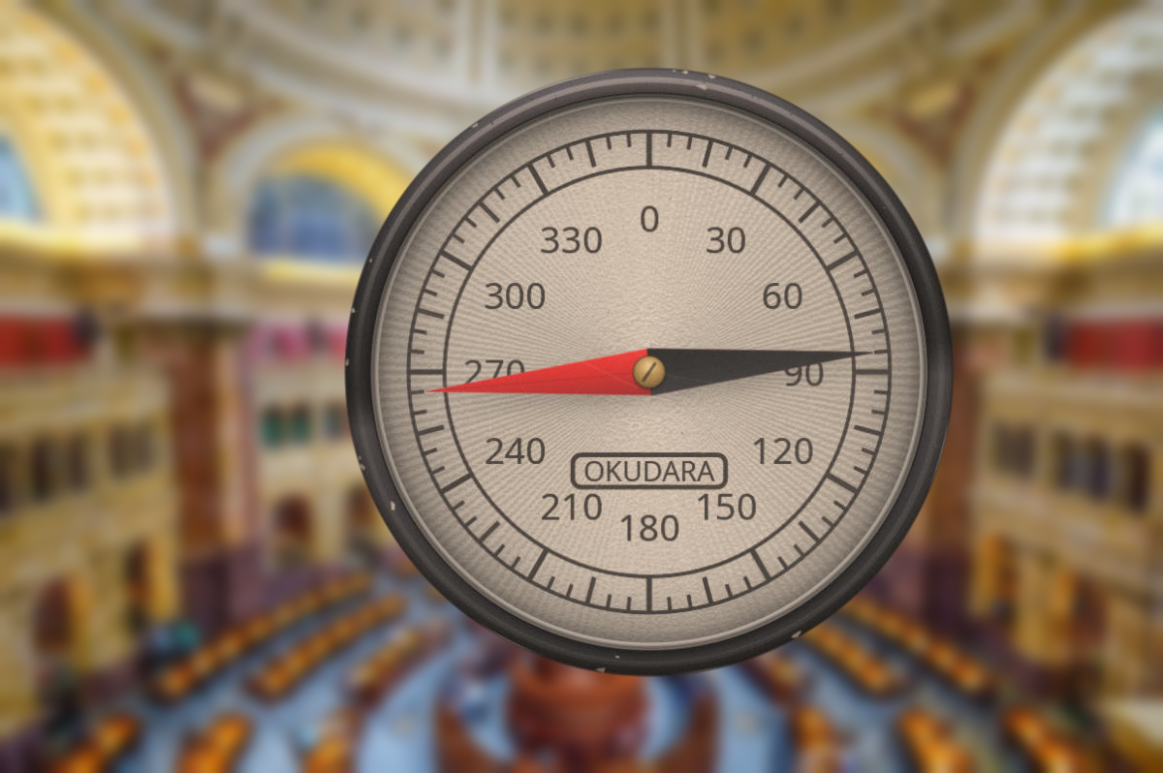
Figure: 265 °
